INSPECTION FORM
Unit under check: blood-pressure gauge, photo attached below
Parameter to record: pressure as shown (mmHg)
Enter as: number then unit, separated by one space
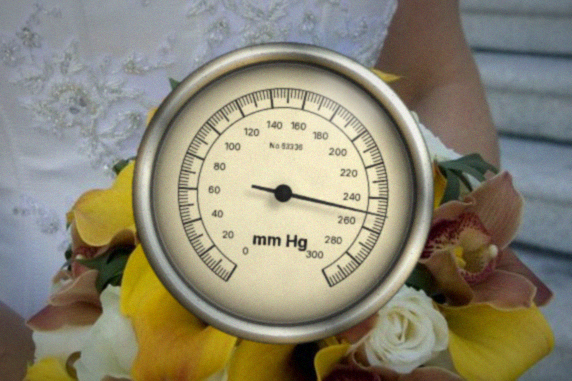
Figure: 250 mmHg
